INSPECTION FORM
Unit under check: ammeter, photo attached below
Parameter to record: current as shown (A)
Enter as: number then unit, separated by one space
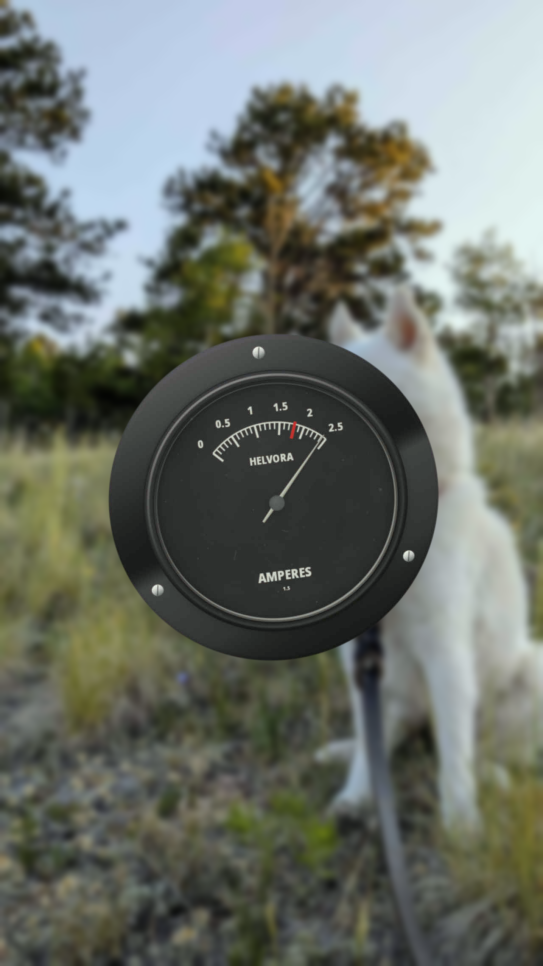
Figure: 2.4 A
